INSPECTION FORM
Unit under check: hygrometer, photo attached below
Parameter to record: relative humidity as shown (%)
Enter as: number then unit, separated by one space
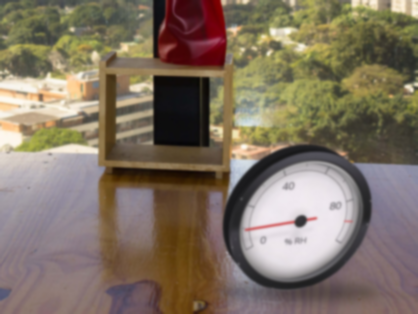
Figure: 10 %
